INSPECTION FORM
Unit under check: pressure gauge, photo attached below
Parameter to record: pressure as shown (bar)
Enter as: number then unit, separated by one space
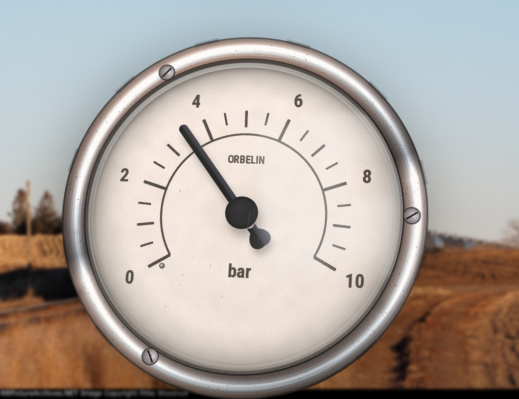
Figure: 3.5 bar
